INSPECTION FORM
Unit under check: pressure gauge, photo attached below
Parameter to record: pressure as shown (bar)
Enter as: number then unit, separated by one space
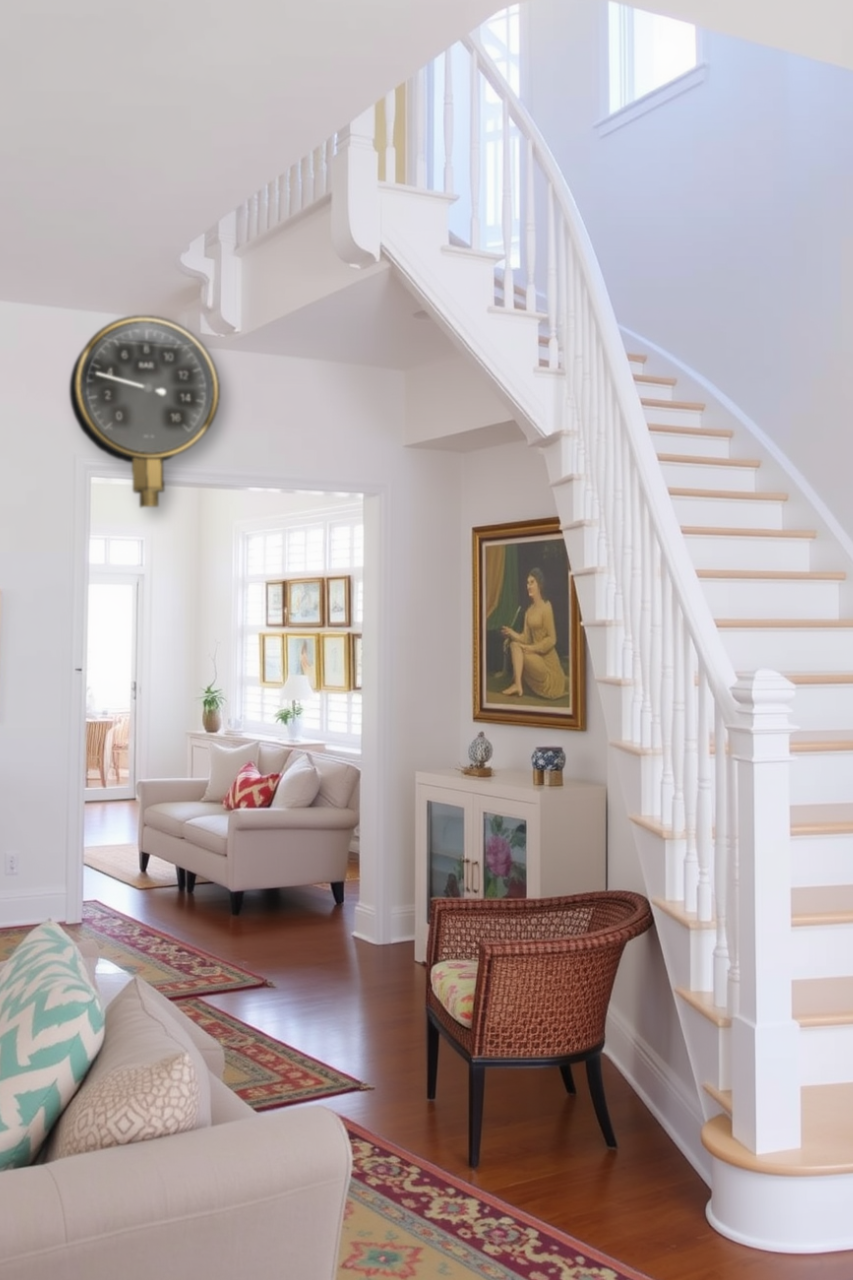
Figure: 3.5 bar
